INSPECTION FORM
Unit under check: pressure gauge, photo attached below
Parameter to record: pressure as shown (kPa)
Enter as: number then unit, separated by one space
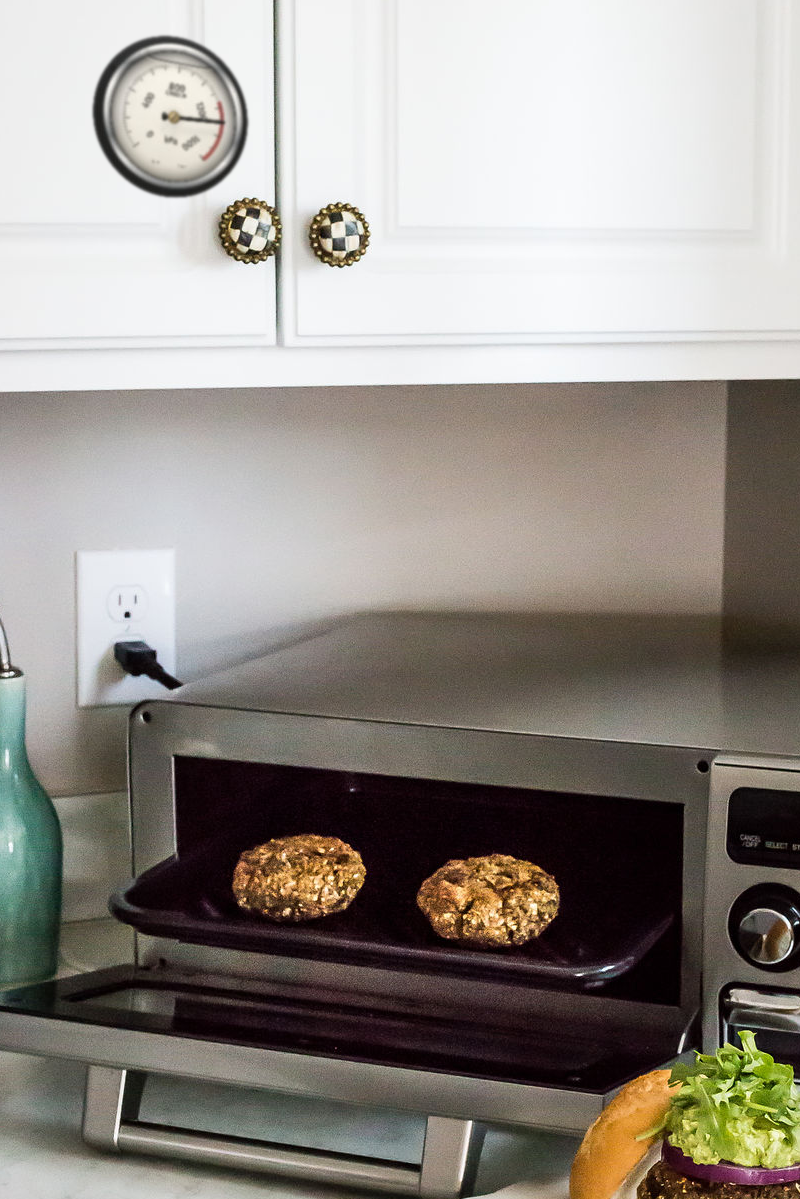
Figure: 1300 kPa
